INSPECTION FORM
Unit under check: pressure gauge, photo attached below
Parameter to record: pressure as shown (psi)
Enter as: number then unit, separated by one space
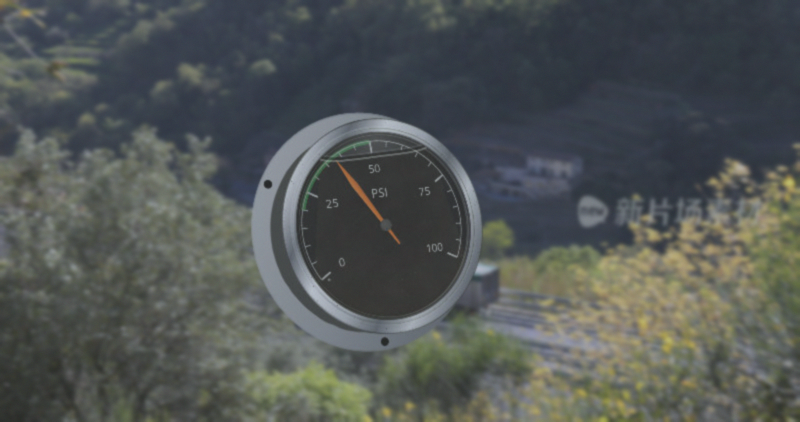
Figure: 37.5 psi
